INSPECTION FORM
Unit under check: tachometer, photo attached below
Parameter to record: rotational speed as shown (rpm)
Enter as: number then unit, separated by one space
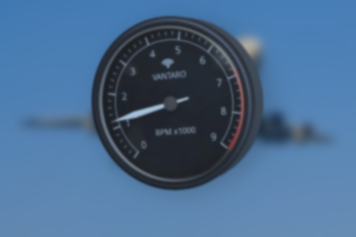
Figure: 1200 rpm
